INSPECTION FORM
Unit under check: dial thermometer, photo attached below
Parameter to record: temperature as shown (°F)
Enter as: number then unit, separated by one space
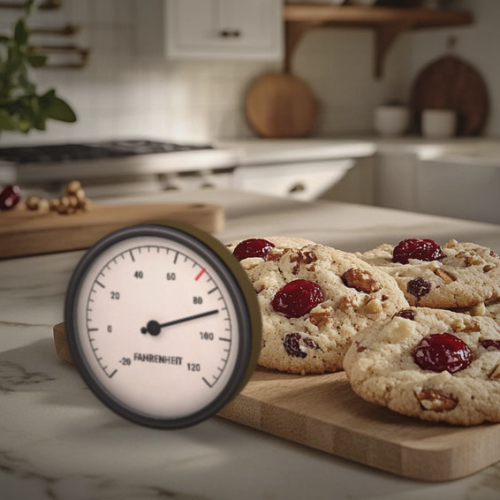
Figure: 88 °F
